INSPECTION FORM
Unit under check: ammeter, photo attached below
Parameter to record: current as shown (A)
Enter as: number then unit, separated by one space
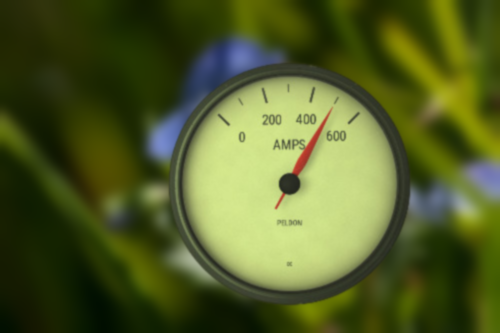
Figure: 500 A
